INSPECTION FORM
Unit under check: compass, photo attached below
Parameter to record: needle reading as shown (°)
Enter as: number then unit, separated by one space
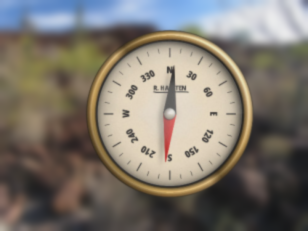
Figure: 185 °
